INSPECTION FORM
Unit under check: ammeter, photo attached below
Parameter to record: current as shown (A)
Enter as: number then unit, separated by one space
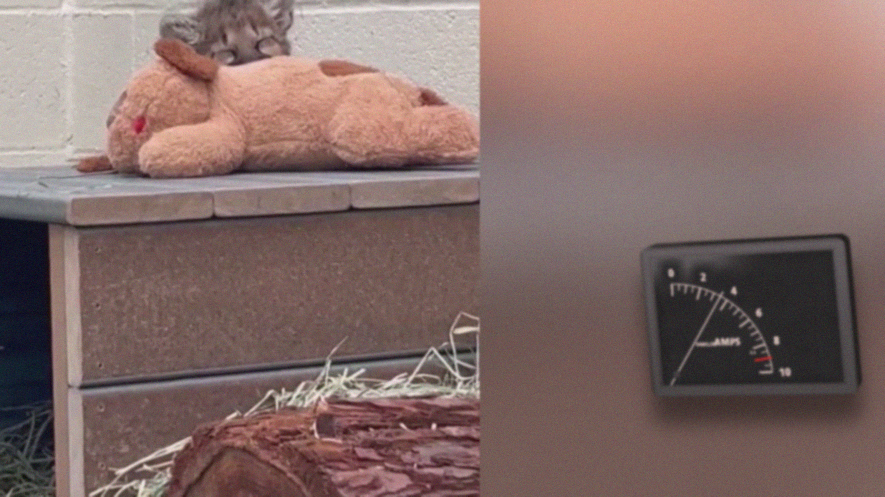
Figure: 3.5 A
